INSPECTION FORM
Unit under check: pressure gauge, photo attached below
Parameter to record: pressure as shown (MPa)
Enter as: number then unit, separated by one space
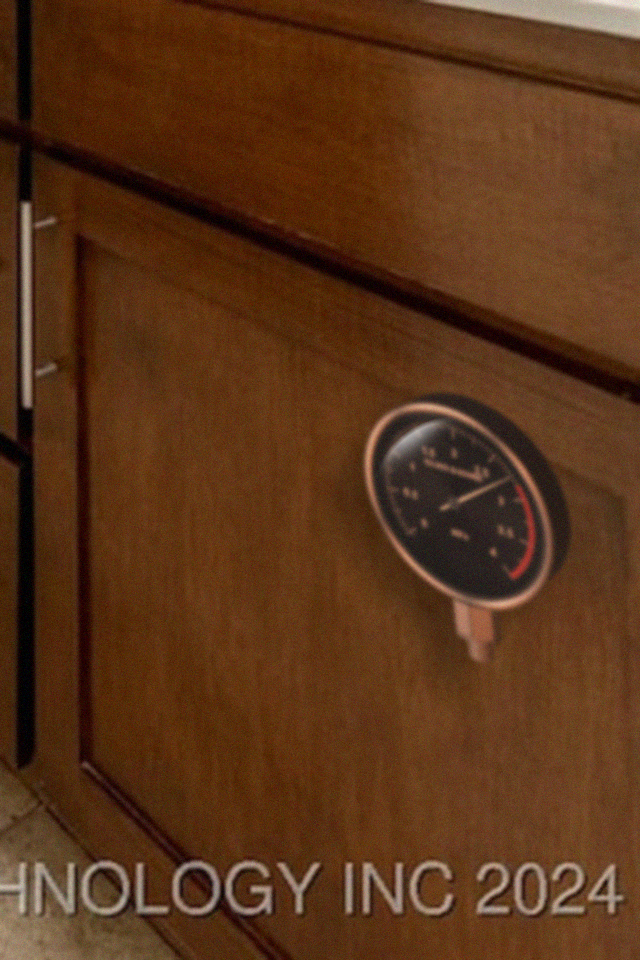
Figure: 2.75 MPa
